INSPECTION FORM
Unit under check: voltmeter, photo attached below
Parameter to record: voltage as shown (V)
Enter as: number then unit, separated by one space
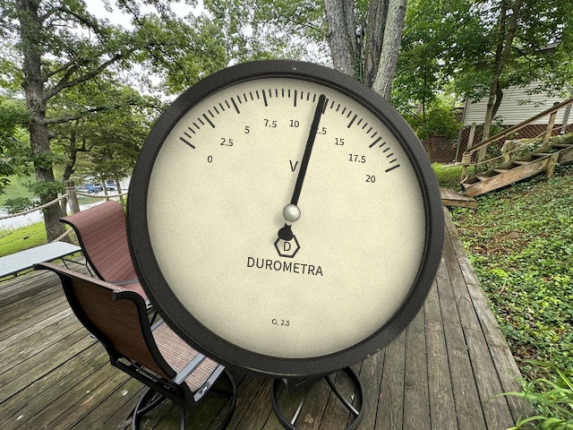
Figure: 12 V
